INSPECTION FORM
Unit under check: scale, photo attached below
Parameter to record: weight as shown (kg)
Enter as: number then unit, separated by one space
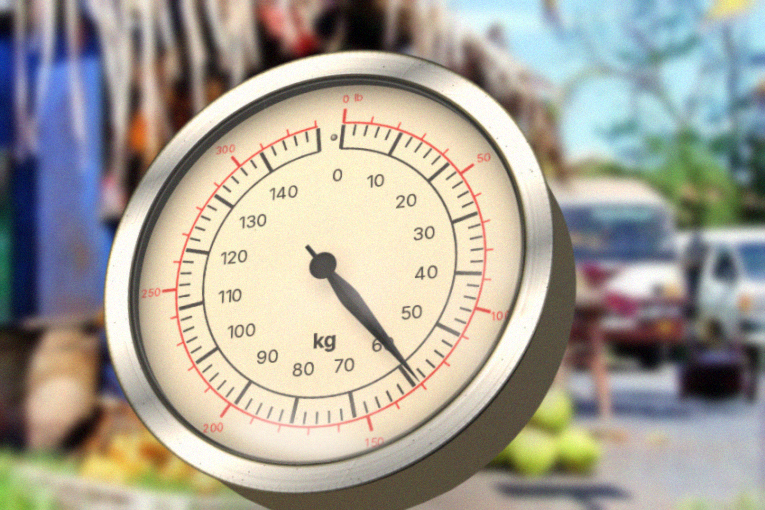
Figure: 59 kg
